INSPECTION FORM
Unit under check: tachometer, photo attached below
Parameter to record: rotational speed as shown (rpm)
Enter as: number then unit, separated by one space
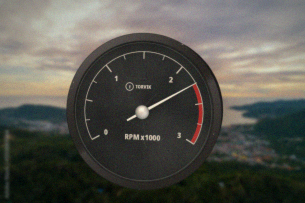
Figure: 2250 rpm
